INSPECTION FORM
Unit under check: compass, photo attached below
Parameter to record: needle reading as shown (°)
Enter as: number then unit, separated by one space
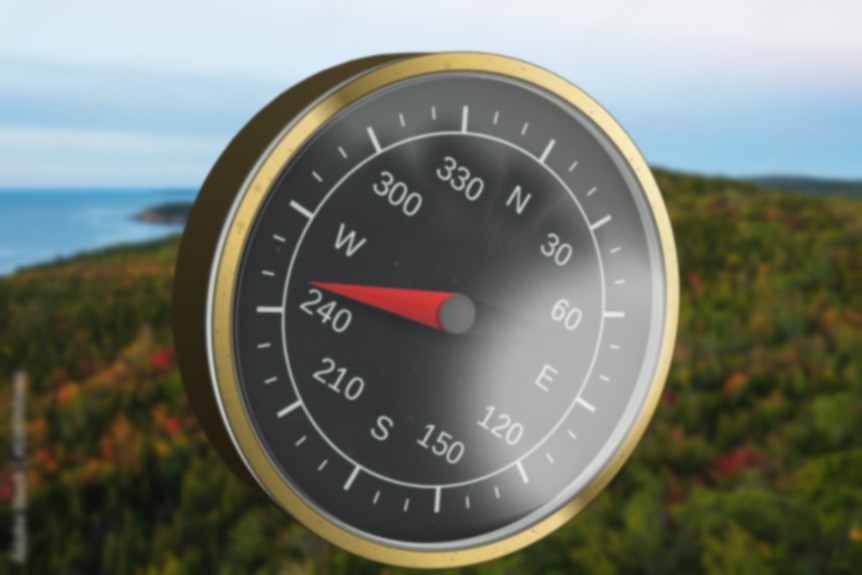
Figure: 250 °
